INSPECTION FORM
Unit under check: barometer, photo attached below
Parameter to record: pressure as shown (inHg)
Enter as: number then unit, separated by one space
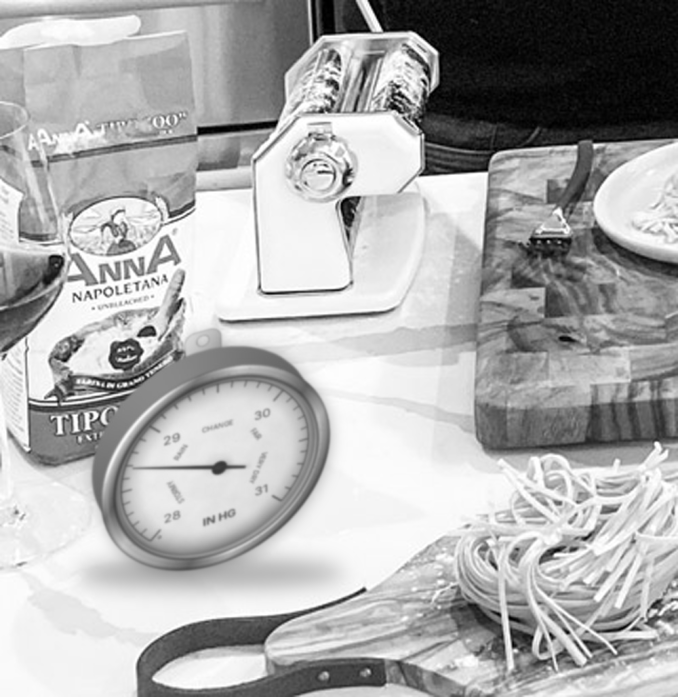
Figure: 28.7 inHg
